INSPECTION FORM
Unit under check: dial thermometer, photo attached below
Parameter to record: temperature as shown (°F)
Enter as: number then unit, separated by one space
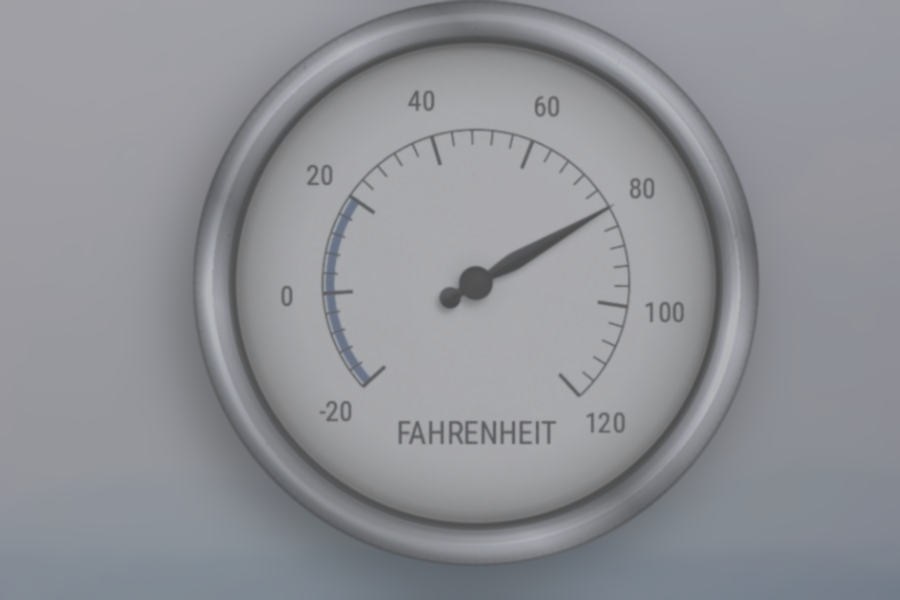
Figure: 80 °F
